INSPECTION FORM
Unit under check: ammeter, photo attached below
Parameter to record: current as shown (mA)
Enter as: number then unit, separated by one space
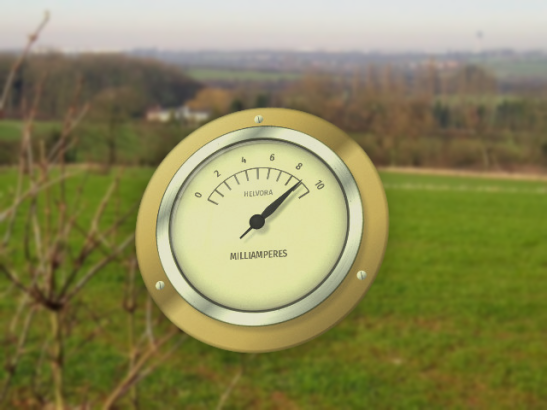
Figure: 9 mA
